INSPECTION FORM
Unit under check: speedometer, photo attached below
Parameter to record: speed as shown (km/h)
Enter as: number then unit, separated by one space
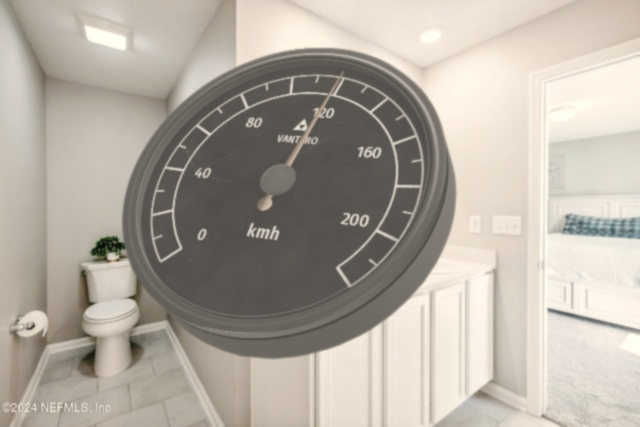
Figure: 120 km/h
